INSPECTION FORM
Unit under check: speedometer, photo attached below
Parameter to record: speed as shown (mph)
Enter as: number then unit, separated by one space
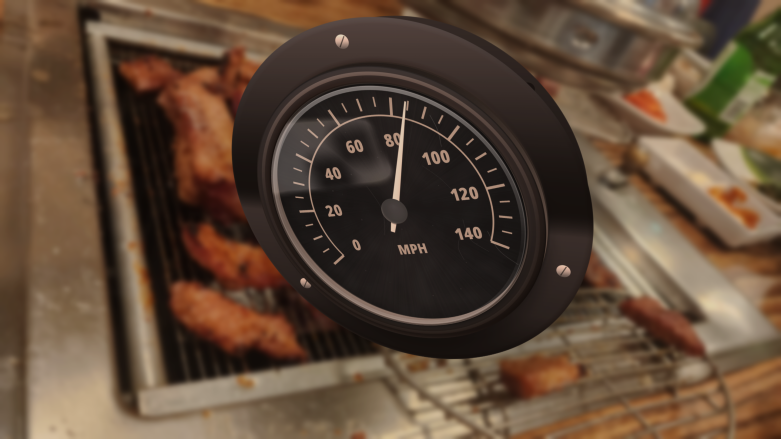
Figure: 85 mph
